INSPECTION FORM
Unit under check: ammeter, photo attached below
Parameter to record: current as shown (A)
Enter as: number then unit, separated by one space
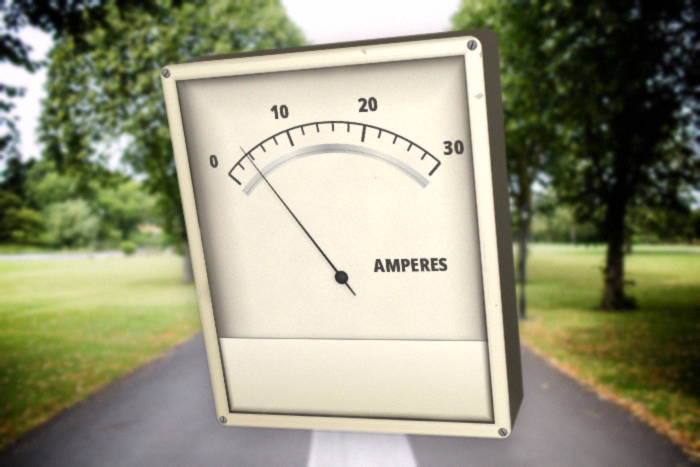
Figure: 4 A
